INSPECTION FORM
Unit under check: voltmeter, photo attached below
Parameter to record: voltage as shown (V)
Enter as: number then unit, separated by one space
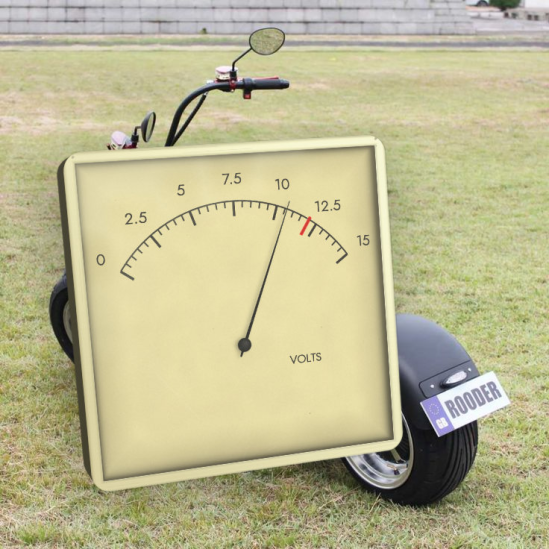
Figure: 10.5 V
